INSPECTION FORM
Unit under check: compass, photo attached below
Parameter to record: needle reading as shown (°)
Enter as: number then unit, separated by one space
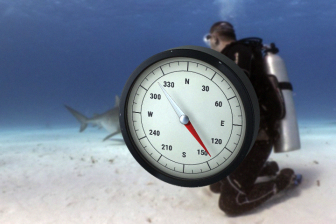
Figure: 140 °
